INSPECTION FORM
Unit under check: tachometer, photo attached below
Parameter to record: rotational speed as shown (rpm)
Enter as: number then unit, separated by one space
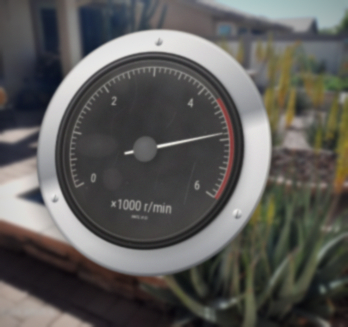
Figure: 4900 rpm
